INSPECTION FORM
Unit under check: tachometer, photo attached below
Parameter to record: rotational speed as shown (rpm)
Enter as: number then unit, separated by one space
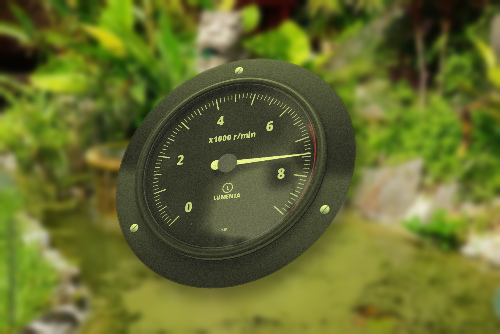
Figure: 7500 rpm
